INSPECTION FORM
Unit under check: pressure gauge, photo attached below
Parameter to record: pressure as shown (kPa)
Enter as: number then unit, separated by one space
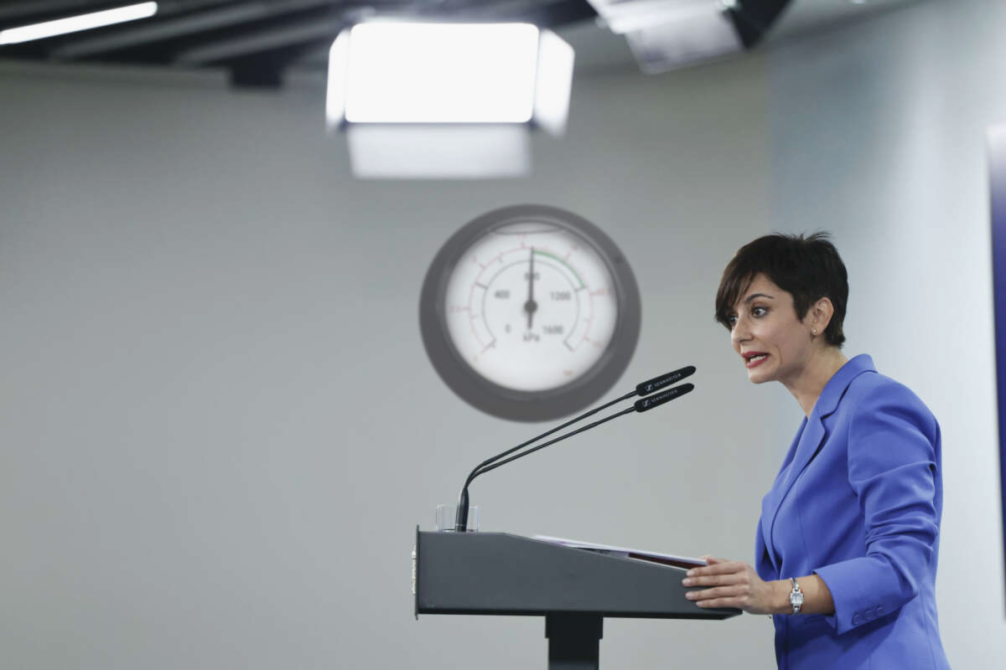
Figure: 800 kPa
